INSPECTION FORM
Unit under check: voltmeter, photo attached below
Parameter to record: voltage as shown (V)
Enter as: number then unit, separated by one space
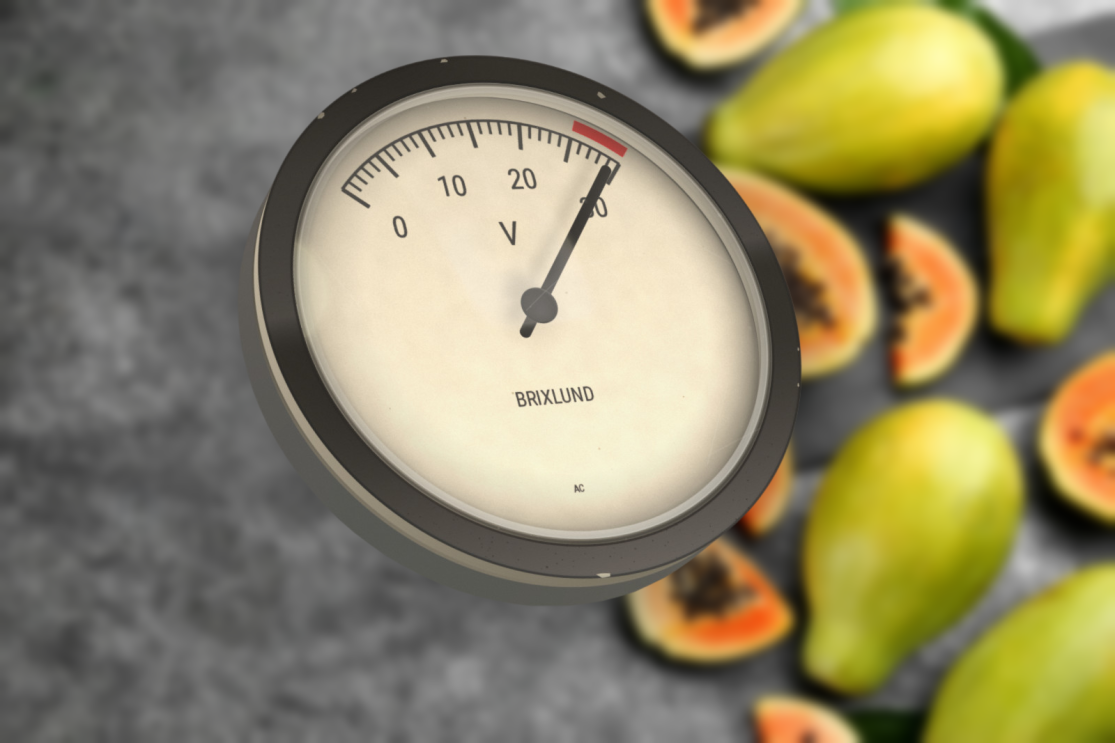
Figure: 29 V
